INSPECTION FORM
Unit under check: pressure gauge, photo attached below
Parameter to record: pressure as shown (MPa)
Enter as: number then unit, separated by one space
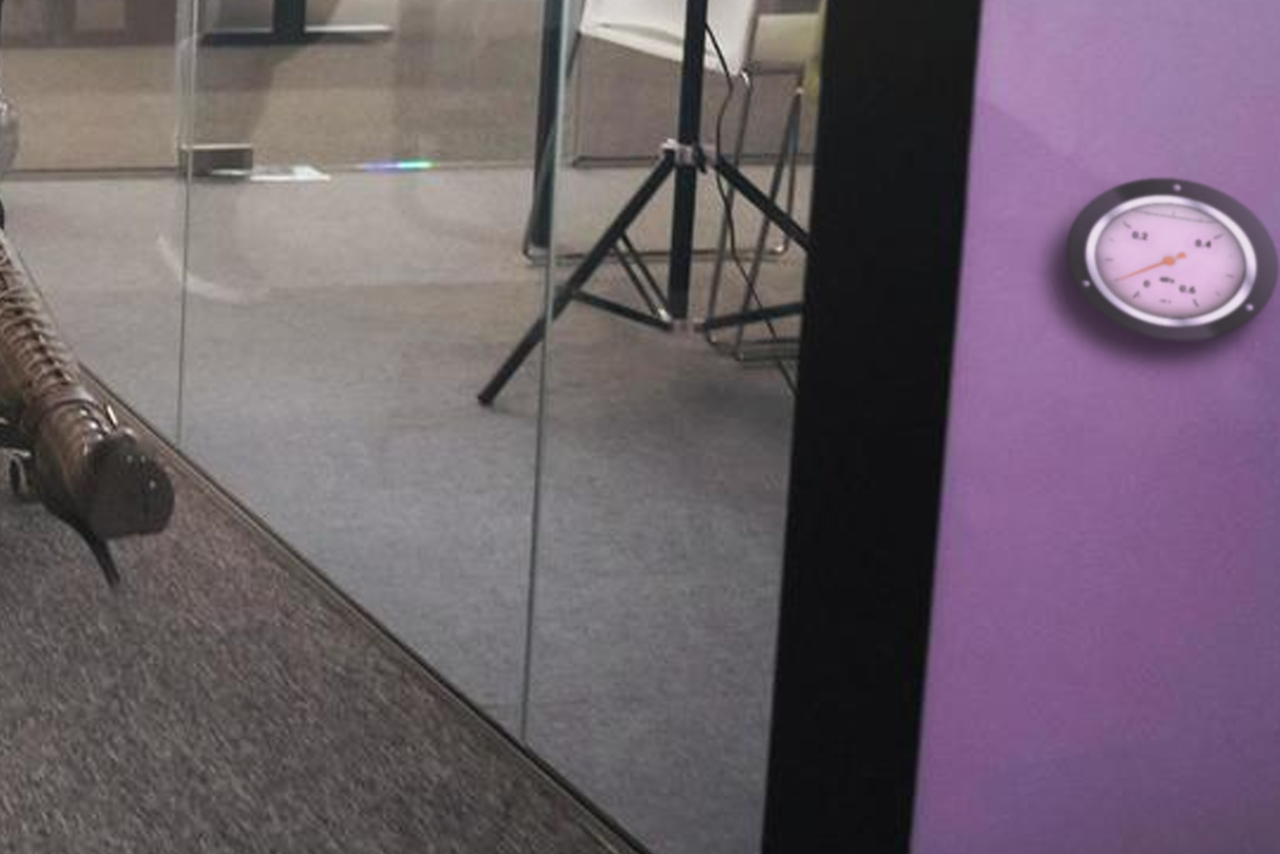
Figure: 0.05 MPa
